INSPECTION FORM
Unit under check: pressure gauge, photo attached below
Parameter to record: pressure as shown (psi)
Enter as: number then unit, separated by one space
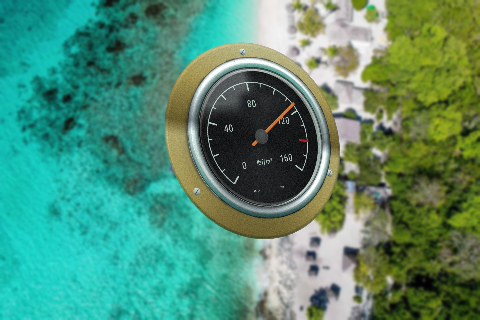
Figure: 115 psi
